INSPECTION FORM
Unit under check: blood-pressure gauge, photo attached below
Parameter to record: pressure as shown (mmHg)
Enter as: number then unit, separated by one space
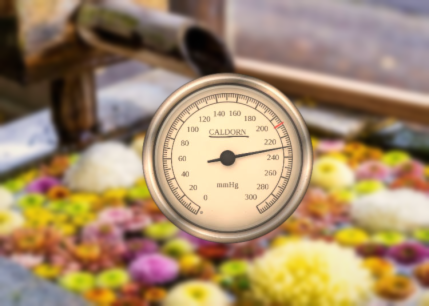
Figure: 230 mmHg
